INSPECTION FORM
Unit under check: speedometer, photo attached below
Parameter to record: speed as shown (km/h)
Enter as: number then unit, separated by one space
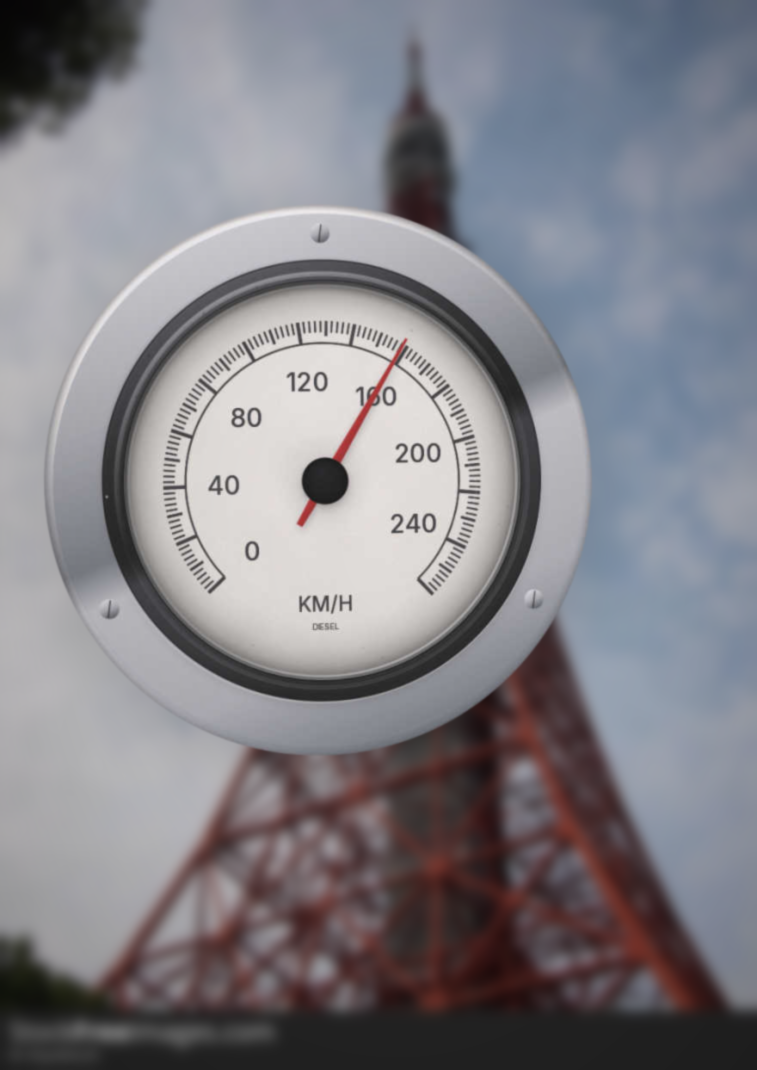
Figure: 158 km/h
